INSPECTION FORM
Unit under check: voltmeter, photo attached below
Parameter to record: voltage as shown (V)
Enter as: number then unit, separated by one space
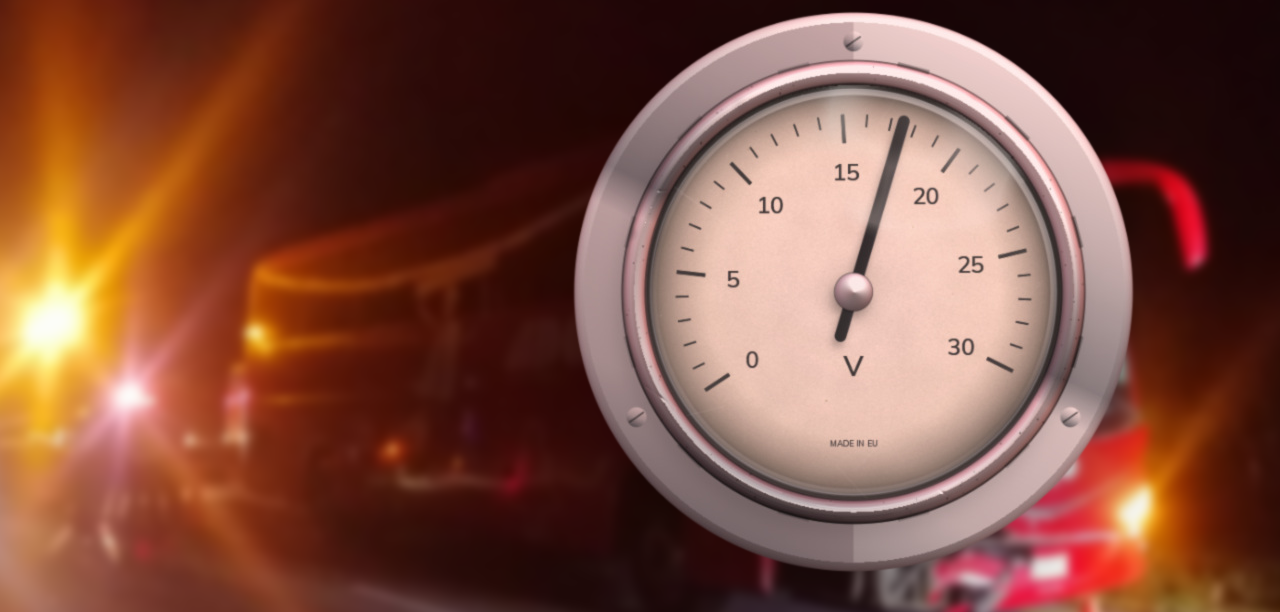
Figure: 17.5 V
